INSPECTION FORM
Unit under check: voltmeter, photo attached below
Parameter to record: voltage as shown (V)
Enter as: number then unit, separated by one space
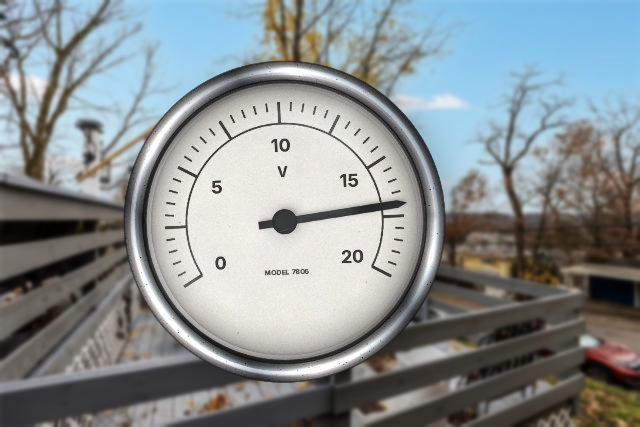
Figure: 17 V
